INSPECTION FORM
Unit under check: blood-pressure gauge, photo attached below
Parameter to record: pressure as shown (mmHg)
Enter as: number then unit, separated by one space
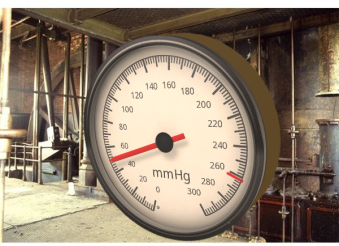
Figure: 50 mmHg
